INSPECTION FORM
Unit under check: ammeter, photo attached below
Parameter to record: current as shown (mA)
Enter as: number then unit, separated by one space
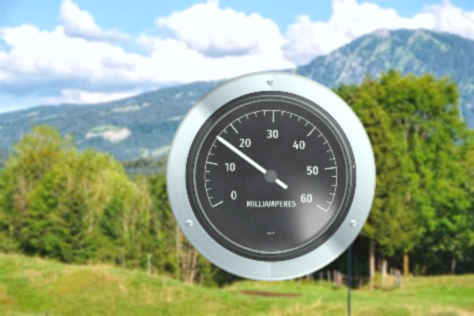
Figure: 16 mA
